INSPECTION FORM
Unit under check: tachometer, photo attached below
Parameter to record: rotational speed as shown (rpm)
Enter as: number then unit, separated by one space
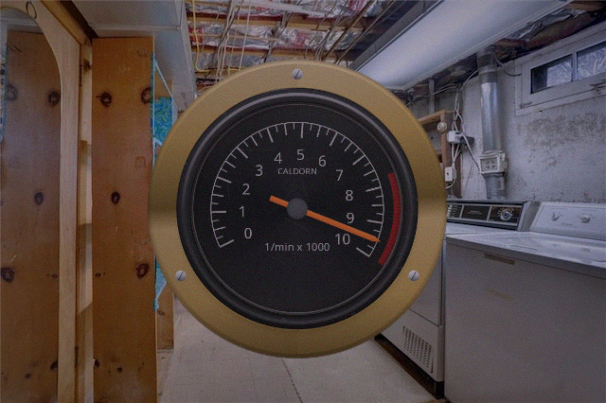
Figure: 9500 rpm
